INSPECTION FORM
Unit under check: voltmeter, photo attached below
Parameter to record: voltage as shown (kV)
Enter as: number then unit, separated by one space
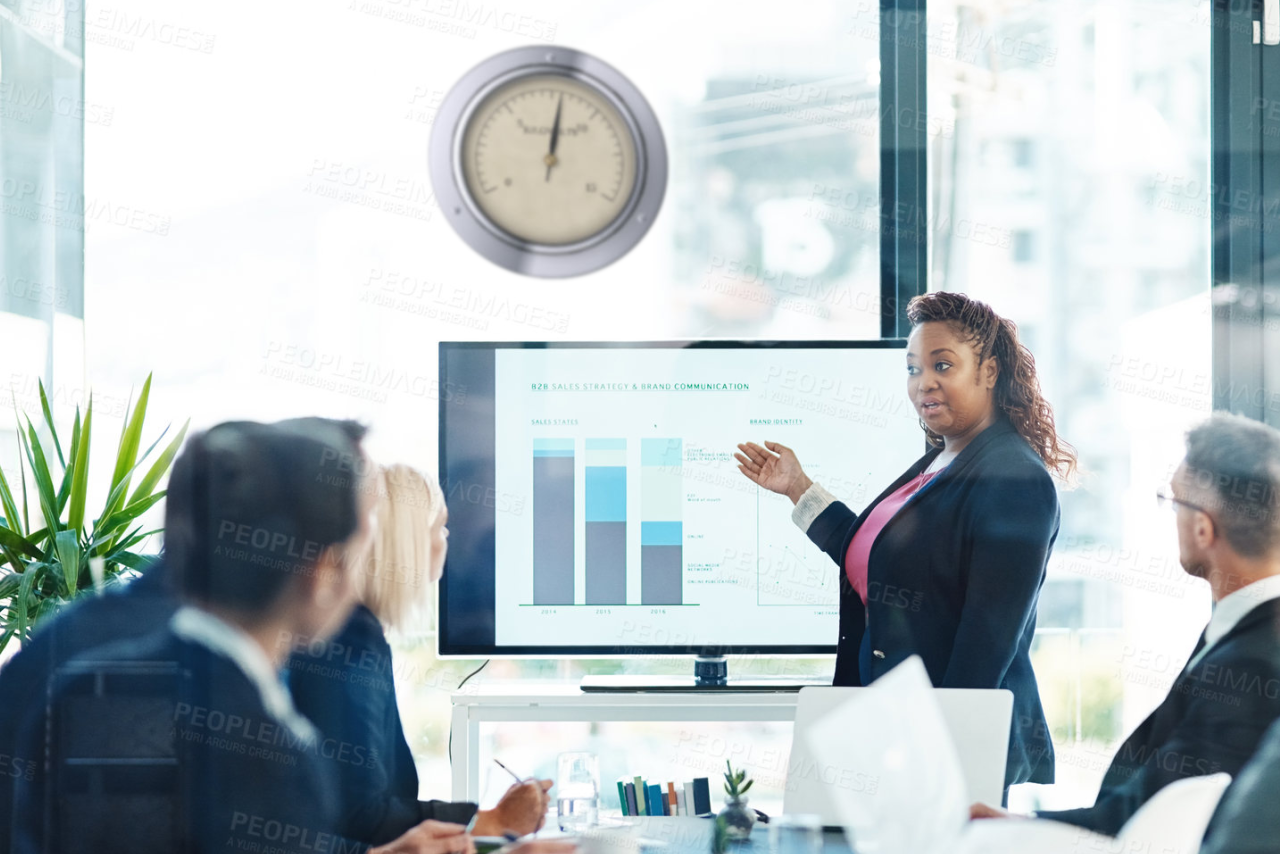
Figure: 8 kV
